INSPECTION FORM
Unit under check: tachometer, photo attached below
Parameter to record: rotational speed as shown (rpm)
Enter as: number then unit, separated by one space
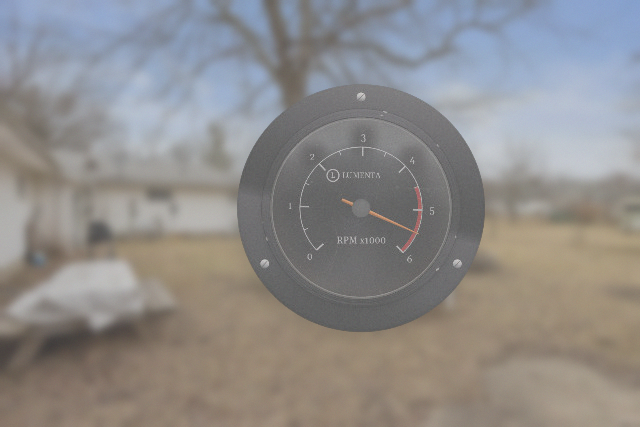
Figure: 5500 rpm
